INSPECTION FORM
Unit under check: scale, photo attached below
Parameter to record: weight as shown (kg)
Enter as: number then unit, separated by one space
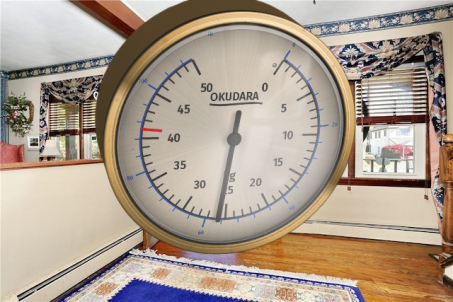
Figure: 26 kg
